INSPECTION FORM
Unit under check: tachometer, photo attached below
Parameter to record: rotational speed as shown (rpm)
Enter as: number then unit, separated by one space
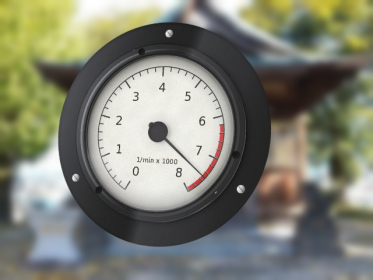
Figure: 7500 rpm
